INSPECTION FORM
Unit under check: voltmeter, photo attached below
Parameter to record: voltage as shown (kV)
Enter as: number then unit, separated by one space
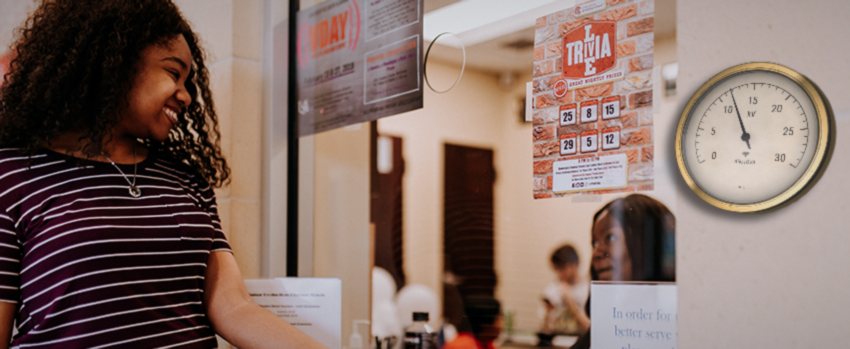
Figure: 12 kV
